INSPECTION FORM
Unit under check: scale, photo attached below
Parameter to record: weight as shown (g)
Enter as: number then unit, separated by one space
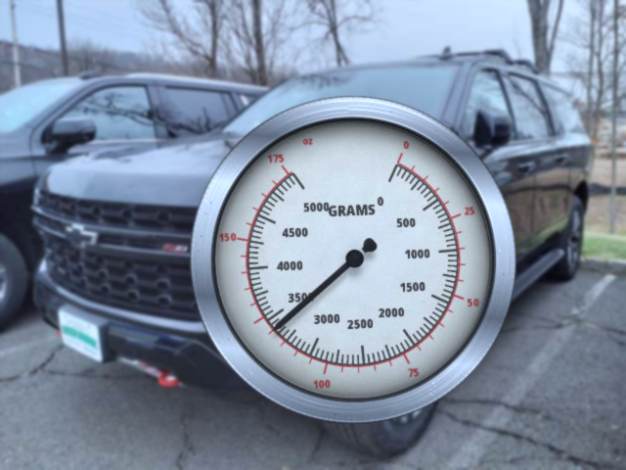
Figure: 3400 g
